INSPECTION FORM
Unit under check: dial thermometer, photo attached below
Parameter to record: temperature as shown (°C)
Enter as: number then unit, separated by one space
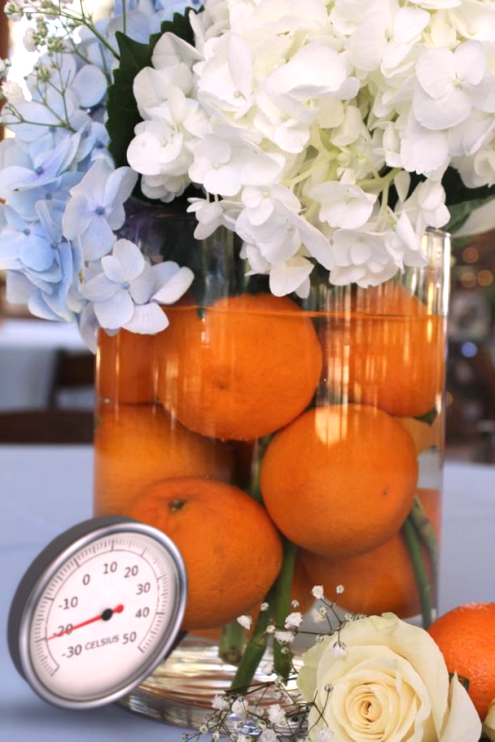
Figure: -20 °C
